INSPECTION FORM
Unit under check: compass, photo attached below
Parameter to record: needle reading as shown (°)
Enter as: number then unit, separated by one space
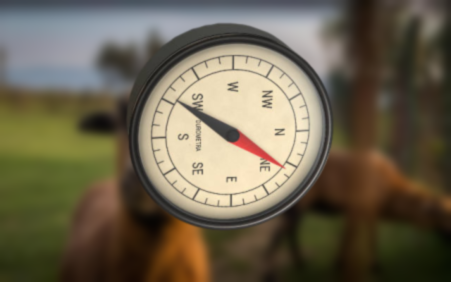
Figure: 35 °
